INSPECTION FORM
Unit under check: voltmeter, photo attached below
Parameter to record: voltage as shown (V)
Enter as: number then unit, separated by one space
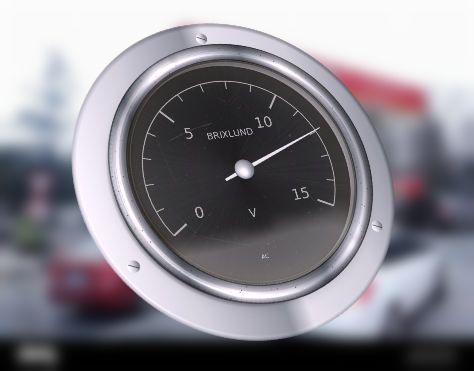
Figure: 12 V
